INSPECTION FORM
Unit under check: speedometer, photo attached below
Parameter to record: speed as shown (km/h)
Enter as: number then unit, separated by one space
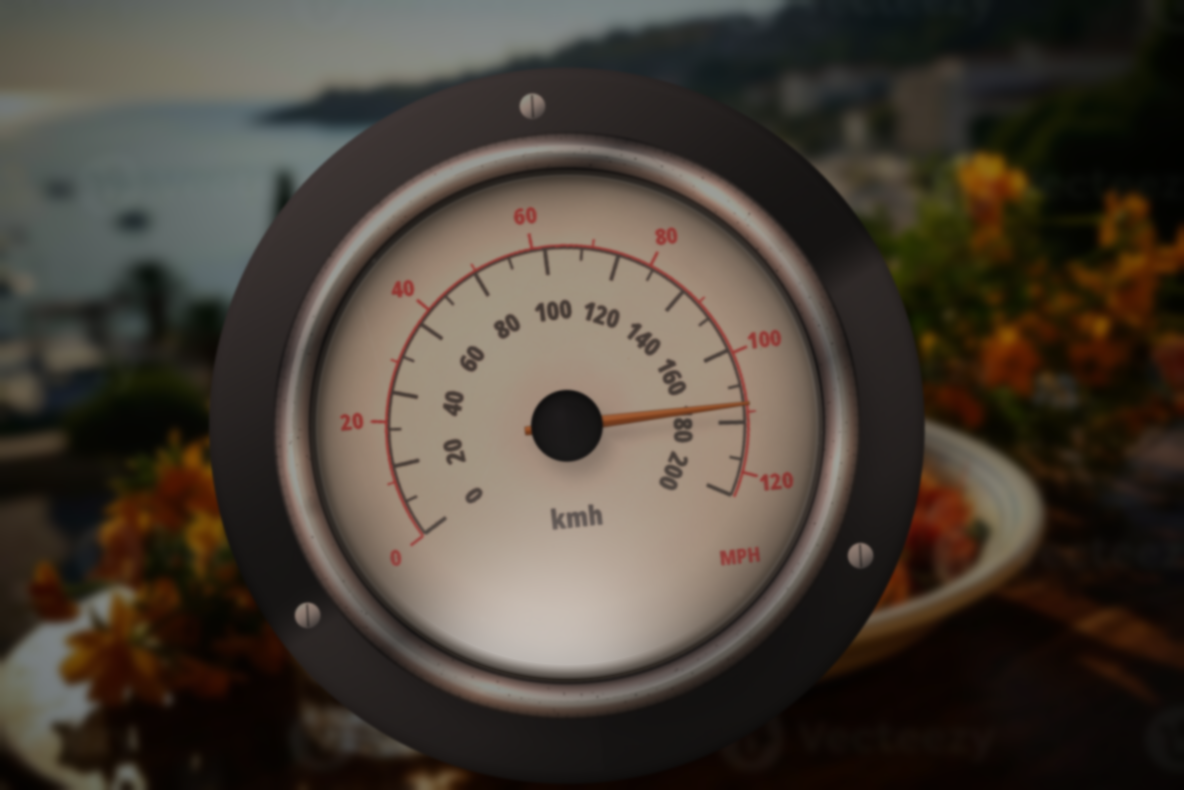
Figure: 175 km/h
